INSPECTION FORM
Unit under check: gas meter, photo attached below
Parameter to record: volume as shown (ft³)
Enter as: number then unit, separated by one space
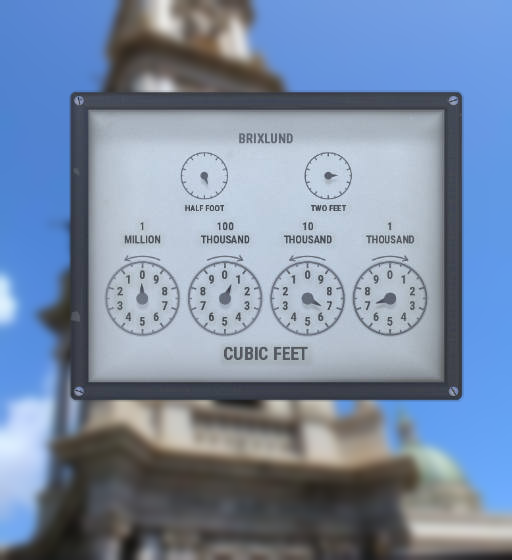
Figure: 6700 ft³
